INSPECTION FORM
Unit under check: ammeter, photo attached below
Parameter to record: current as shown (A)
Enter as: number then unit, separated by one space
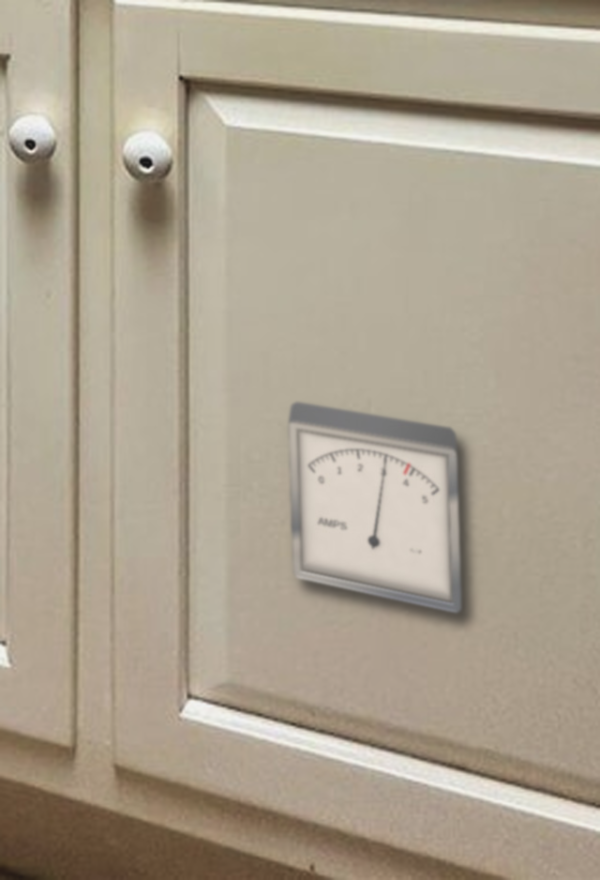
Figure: 3 A
